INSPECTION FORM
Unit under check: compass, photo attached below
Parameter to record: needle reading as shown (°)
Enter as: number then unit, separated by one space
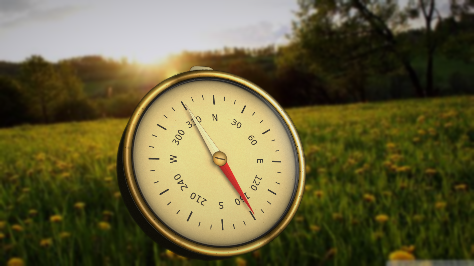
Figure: 150 °
